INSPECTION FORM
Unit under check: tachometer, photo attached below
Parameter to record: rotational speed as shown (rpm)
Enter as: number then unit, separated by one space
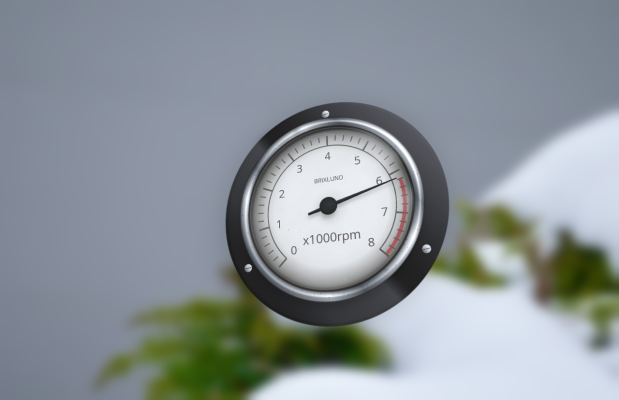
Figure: 6200 rpm
